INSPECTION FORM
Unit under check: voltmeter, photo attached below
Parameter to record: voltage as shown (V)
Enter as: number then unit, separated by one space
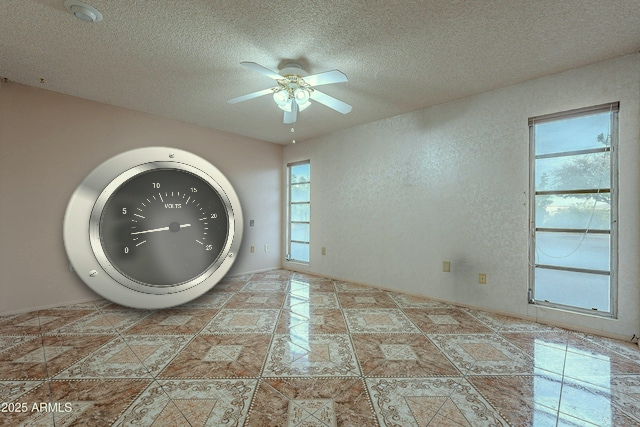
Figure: 2 V
